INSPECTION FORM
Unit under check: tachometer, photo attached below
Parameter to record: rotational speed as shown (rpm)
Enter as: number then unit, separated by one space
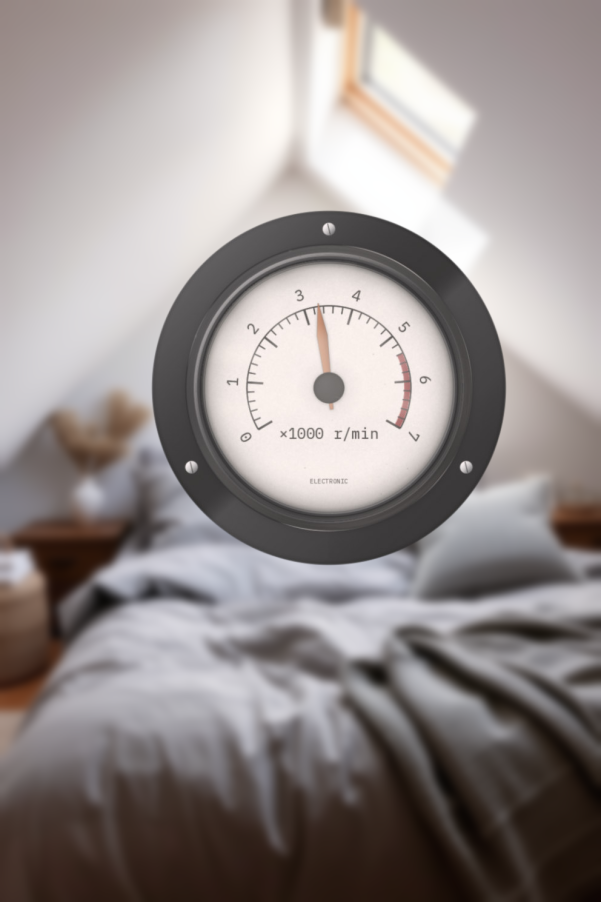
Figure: 3300 rpm
